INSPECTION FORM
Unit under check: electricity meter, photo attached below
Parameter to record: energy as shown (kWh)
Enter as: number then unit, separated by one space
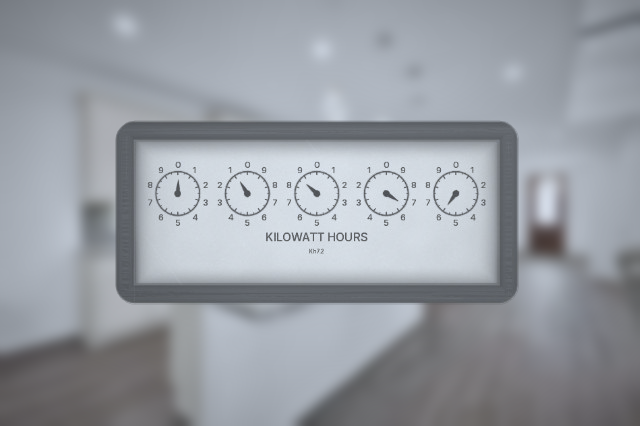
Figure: 866 kWh
